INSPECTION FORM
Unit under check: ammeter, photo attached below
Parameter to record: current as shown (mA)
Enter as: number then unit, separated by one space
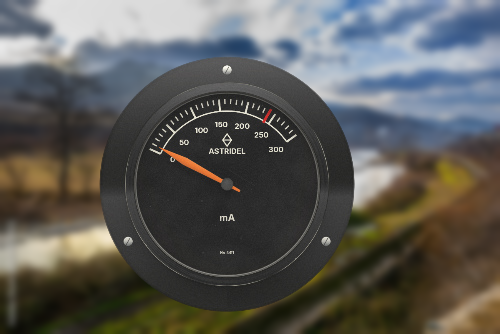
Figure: 10 mA
